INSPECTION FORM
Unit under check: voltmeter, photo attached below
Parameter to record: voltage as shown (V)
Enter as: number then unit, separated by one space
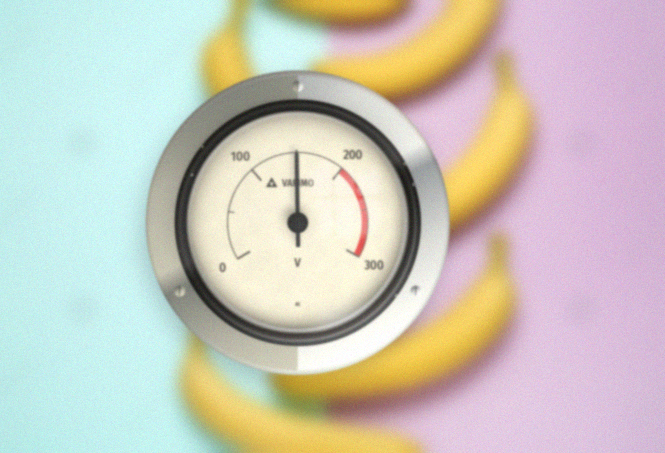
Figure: 150 V
